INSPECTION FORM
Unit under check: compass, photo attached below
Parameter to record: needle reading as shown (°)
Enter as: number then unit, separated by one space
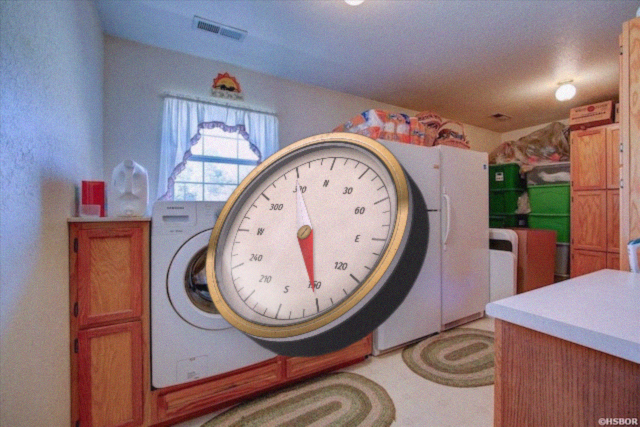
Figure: 150 °
